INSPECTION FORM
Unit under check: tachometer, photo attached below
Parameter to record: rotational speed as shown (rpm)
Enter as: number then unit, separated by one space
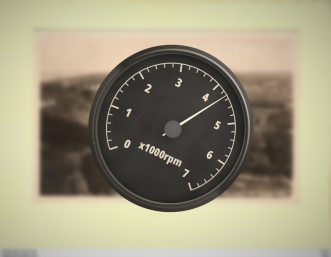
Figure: 4300 rpm
